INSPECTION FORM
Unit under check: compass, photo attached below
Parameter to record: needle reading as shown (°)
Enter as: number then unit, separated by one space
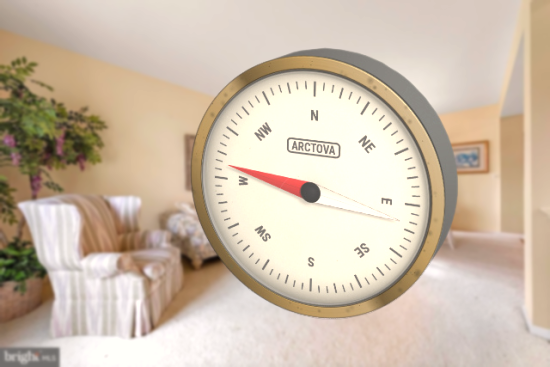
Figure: 280 °
